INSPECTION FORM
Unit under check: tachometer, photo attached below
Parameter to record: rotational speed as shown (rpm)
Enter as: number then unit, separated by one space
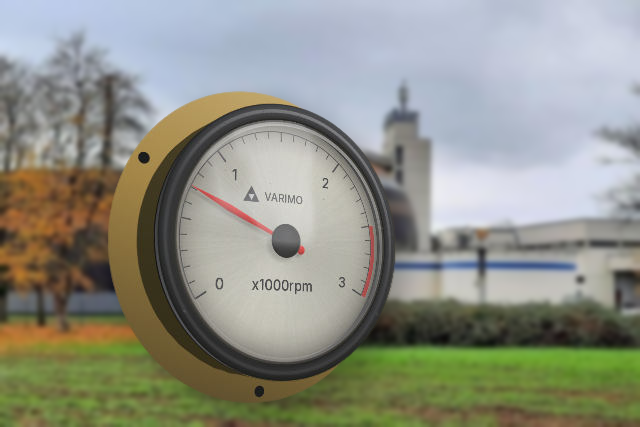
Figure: 700 rpm
